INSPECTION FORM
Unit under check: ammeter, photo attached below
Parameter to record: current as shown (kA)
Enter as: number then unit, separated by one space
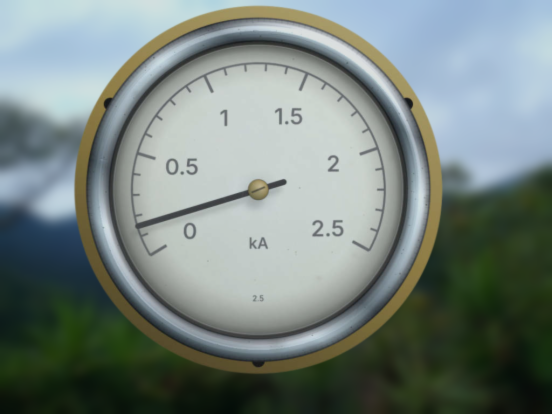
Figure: 0.15 kA
